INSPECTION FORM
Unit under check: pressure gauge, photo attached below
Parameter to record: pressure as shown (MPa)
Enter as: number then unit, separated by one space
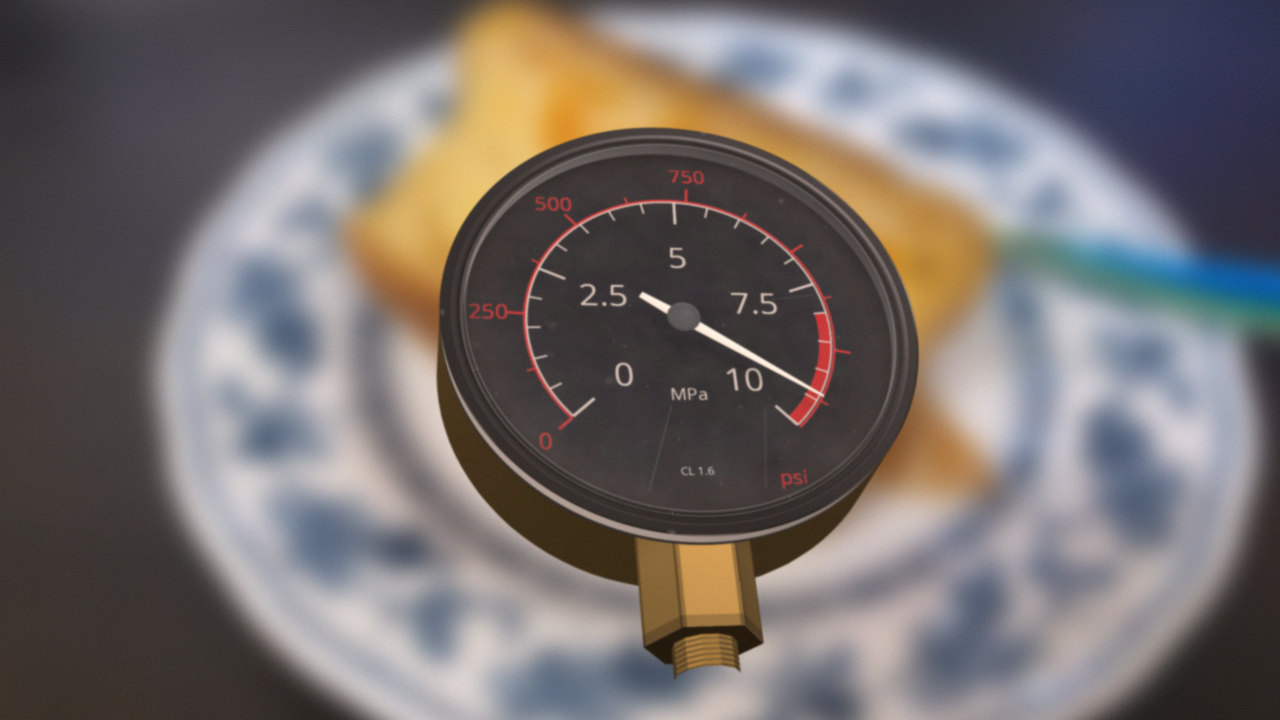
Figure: 9.5 MPa
